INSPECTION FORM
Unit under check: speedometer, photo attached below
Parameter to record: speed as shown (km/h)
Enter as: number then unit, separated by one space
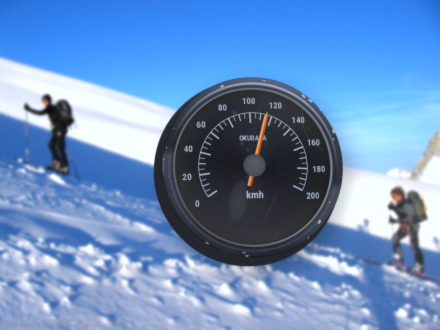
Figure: 115 km/h
